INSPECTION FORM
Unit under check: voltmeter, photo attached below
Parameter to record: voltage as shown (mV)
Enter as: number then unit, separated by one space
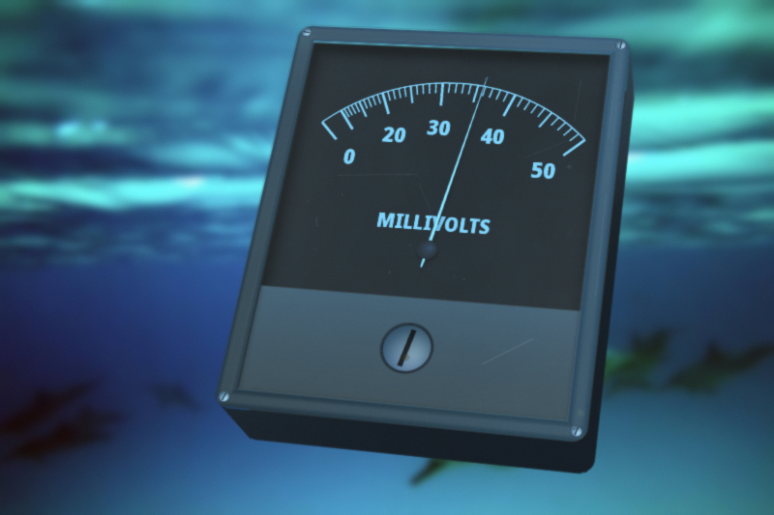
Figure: 36 mV
